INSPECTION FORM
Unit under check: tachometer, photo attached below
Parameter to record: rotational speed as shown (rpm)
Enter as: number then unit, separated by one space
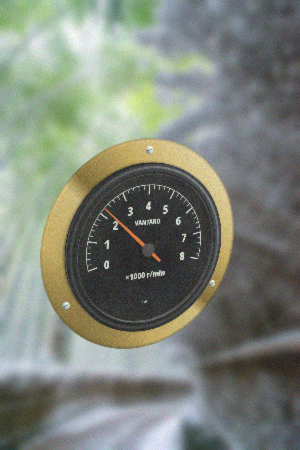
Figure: 2200 rpm
